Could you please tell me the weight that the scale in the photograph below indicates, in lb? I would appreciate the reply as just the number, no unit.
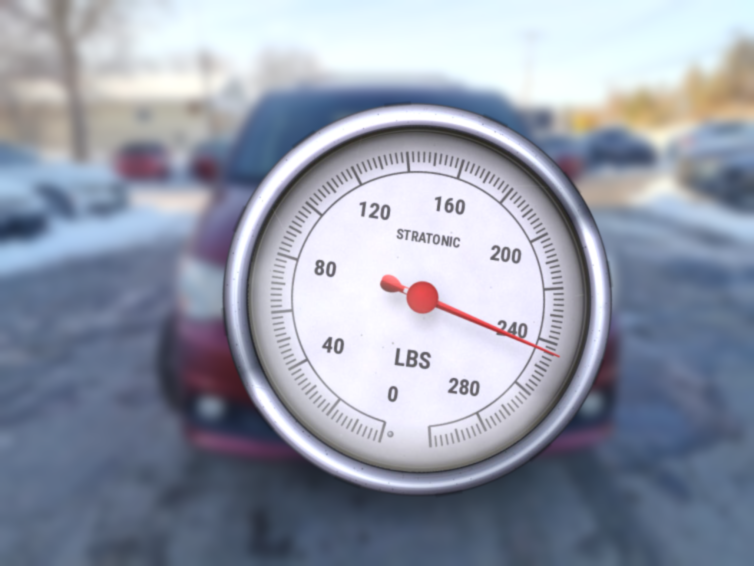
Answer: 244
